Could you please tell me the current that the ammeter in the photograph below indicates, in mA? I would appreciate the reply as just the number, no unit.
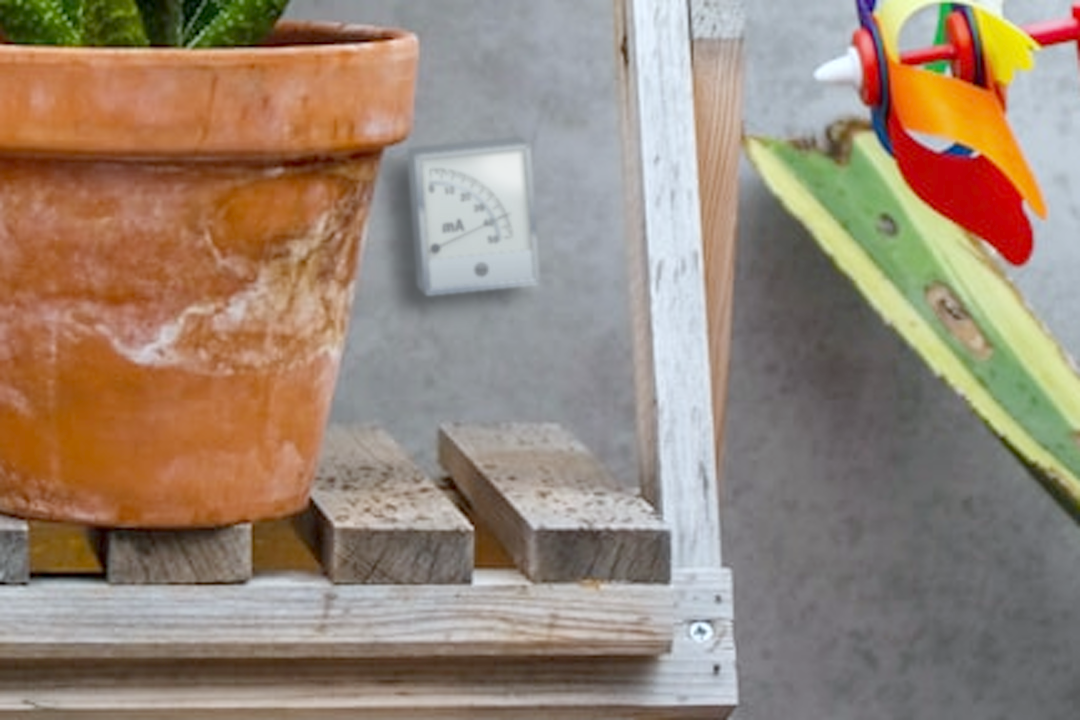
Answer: 40
